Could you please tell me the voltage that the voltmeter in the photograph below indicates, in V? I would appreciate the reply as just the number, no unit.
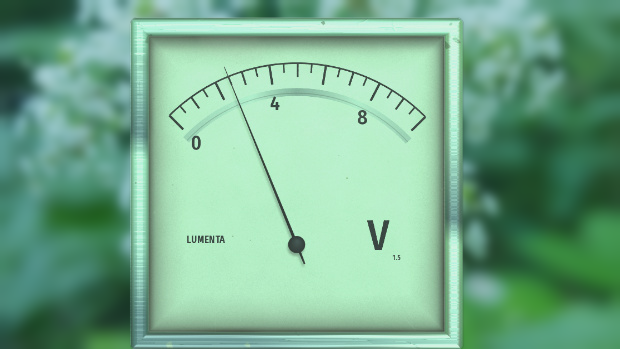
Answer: 2.5
